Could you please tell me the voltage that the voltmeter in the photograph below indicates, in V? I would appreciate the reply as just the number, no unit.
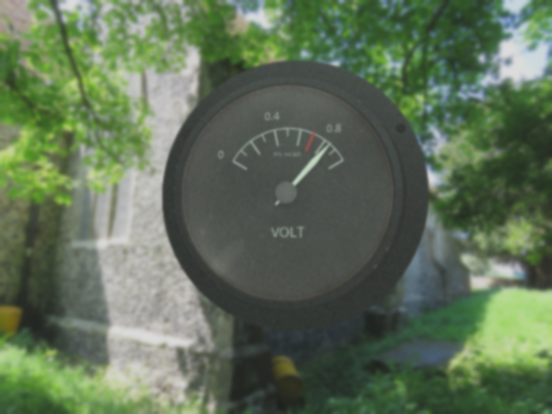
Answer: 0.85
